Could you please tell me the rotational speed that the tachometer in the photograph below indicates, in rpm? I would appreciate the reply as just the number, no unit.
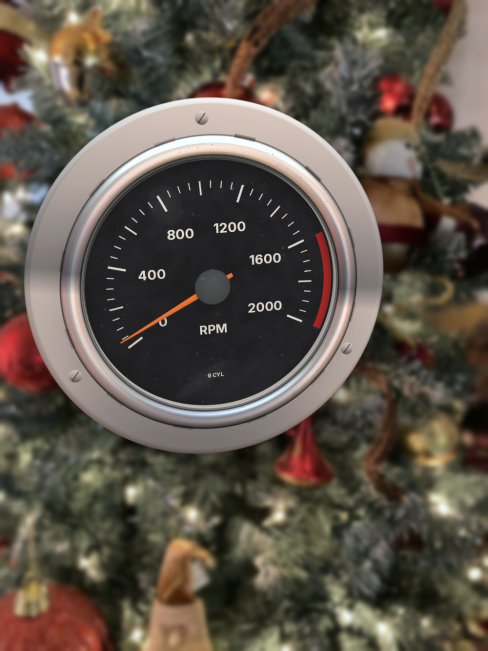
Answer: 50
